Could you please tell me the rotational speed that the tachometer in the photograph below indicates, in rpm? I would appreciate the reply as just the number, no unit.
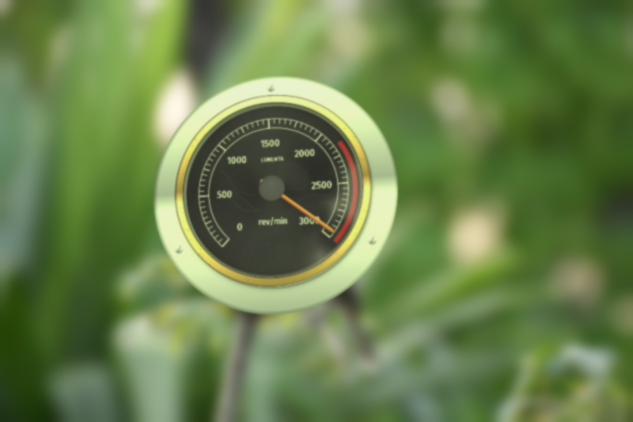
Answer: 2950
